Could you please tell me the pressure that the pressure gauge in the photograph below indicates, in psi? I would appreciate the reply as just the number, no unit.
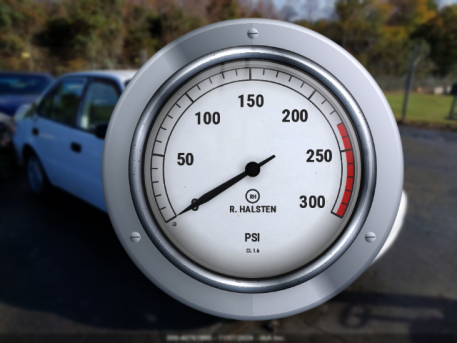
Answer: 0
